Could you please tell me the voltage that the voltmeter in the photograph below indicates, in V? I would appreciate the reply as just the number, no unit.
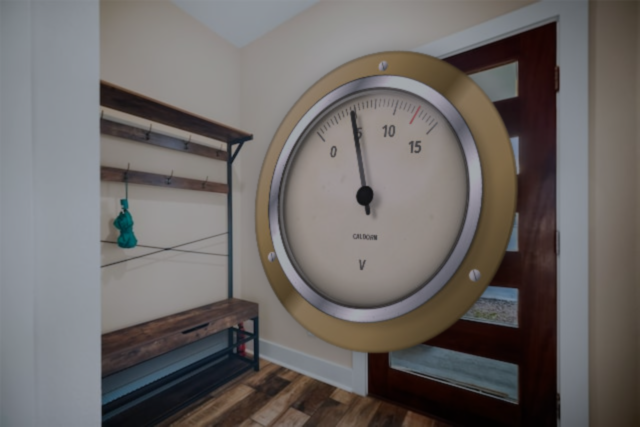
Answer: 5
